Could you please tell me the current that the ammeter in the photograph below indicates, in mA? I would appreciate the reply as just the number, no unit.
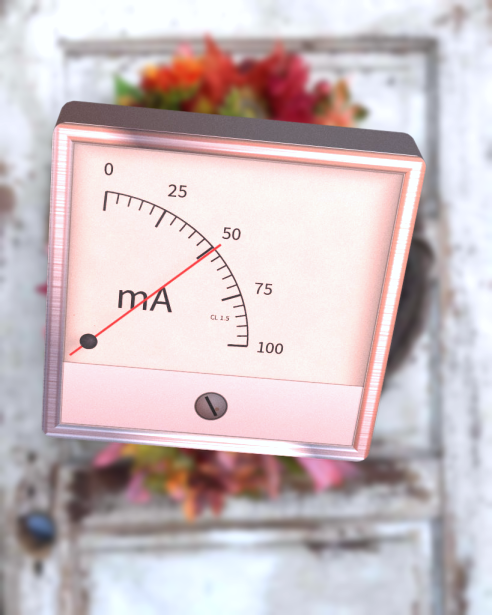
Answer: 50
